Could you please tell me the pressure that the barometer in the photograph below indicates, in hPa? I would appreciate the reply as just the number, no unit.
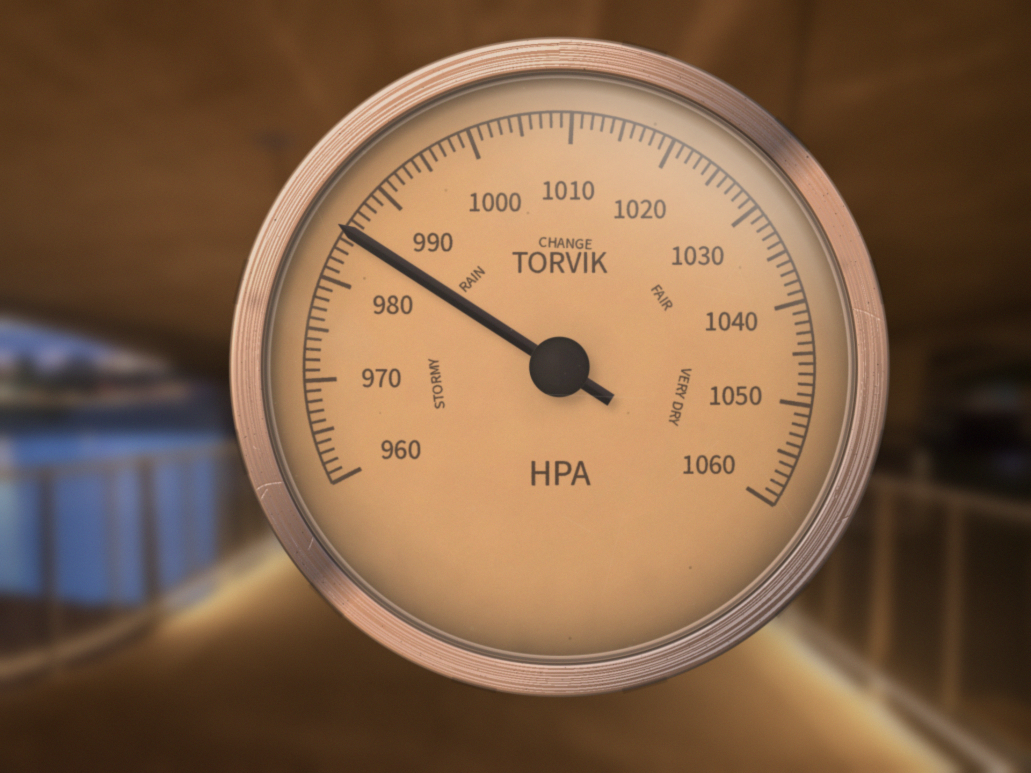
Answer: 985
